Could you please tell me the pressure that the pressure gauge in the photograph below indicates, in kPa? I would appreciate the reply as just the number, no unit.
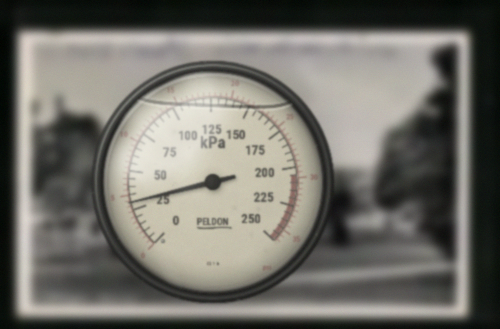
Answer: 30
